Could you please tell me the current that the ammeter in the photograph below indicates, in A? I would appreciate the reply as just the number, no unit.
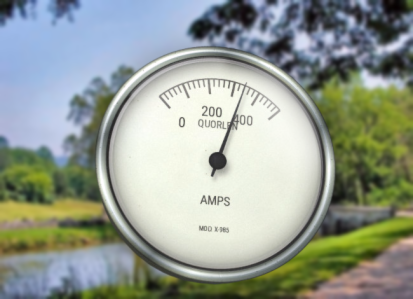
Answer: 340
